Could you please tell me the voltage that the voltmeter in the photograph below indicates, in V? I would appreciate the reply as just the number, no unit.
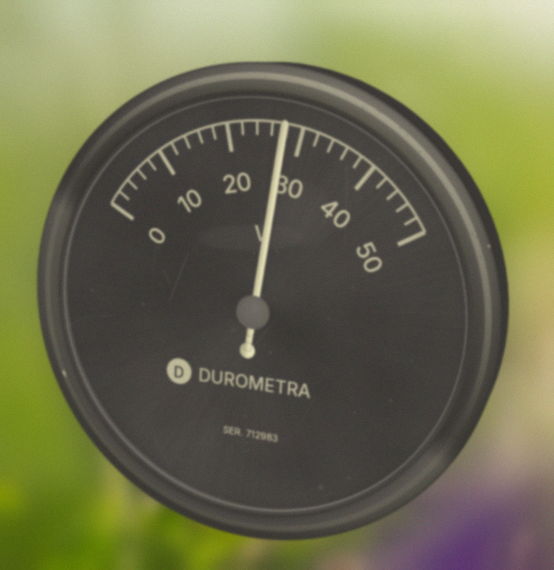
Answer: 28
